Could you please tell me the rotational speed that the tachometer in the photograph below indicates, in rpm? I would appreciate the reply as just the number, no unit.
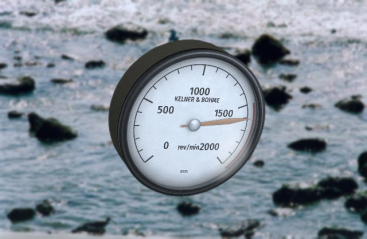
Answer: 1600
